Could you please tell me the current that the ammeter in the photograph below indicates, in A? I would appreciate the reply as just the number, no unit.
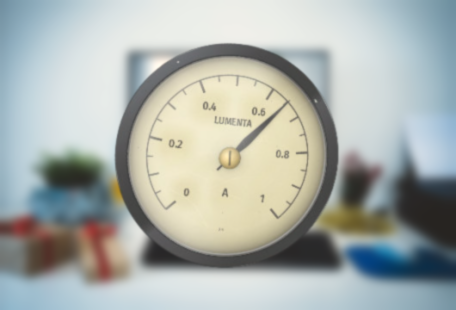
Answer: 0.65
